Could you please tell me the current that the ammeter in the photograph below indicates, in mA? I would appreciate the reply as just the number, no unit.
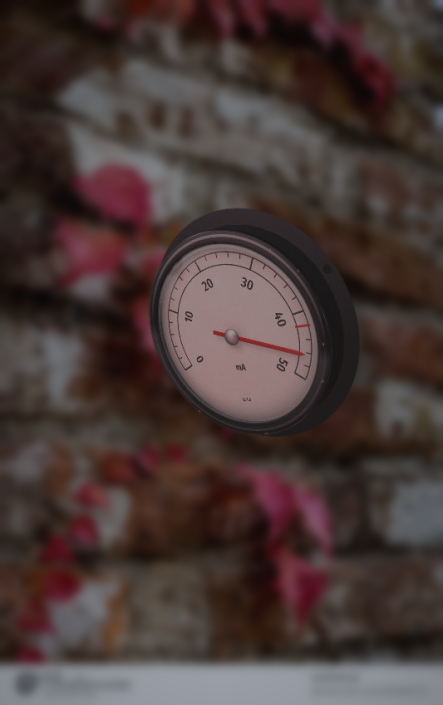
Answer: 46
